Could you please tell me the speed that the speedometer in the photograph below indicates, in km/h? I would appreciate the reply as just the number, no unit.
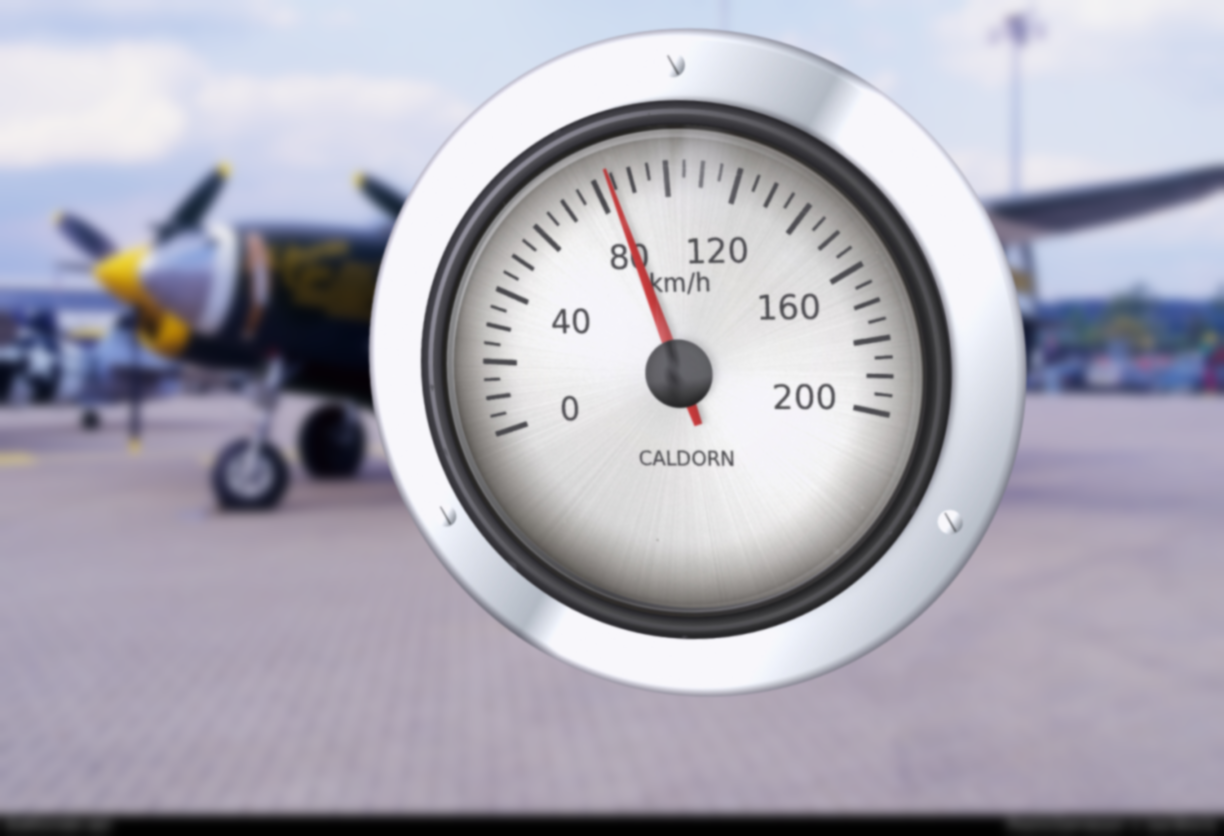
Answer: 85
